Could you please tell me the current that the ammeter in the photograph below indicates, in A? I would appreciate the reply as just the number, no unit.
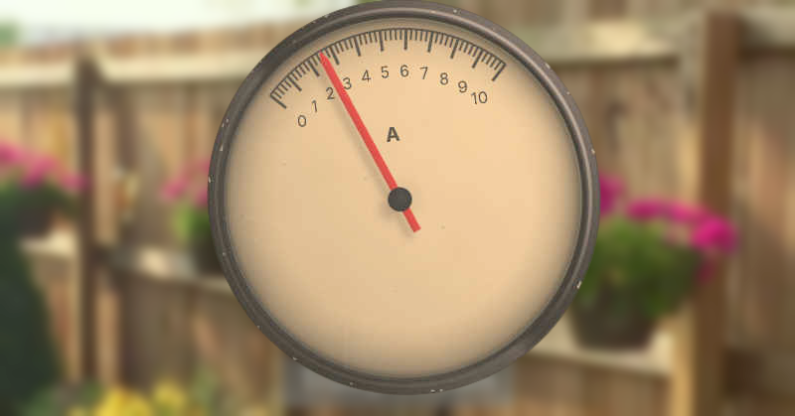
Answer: 2.6
